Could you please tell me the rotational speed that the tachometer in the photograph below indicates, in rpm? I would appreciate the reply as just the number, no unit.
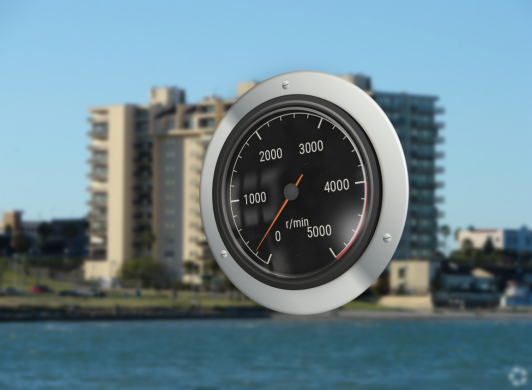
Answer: 200
